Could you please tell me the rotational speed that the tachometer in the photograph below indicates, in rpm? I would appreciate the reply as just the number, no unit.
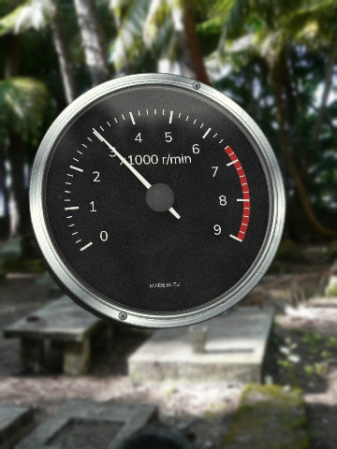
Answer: 3000
